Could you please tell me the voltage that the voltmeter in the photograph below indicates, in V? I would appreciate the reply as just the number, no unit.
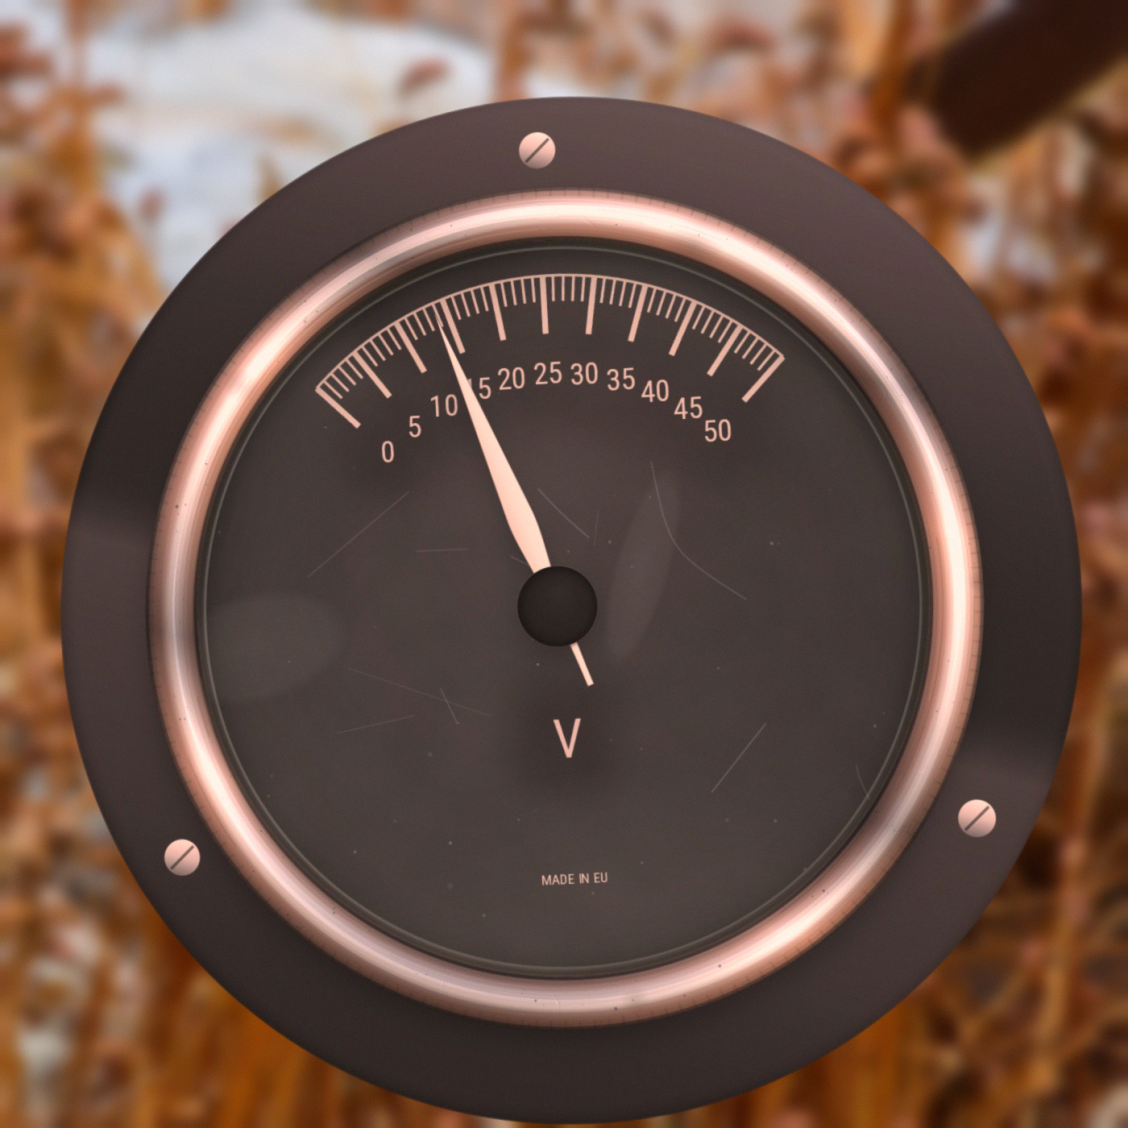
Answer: 14
